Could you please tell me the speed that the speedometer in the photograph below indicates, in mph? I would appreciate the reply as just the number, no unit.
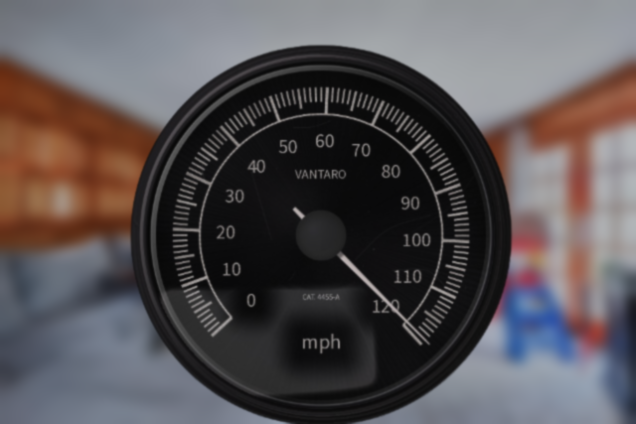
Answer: 119
